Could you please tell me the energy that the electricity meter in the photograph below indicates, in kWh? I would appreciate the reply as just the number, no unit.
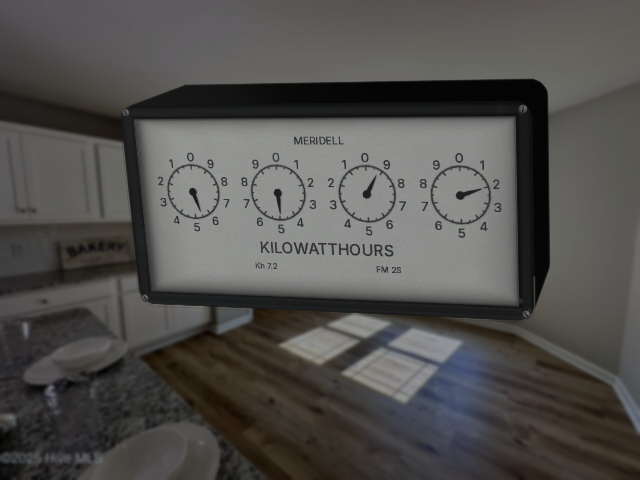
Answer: 5492
